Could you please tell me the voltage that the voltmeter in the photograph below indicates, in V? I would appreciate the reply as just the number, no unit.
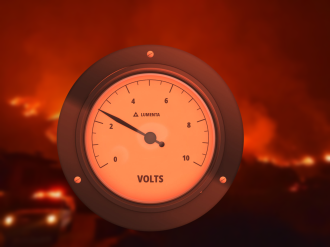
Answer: 2.5
